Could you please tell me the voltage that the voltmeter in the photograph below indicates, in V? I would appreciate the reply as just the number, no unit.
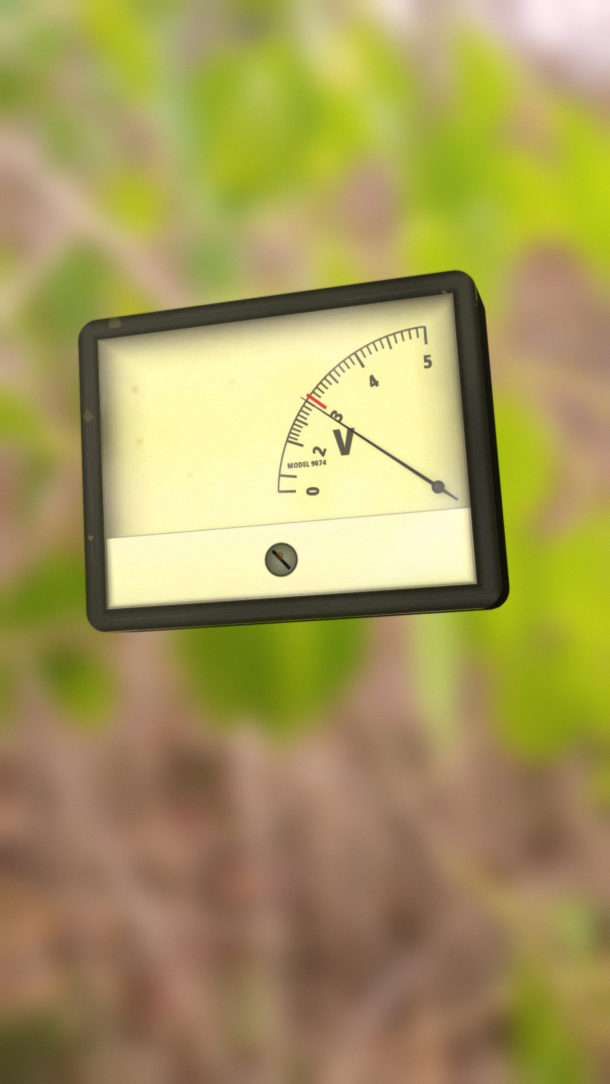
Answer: 2.9
